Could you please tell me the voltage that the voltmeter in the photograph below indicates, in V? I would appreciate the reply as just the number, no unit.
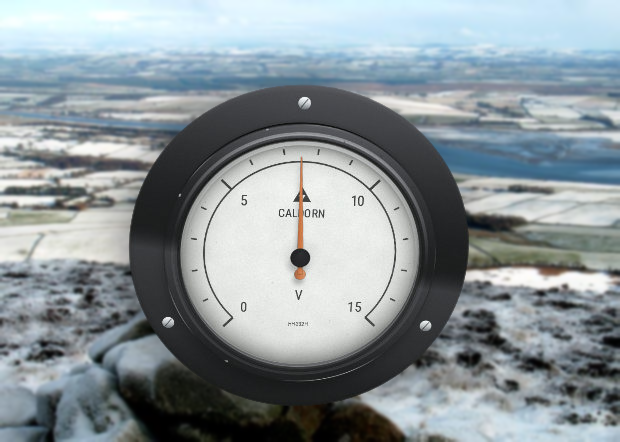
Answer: 7.5
